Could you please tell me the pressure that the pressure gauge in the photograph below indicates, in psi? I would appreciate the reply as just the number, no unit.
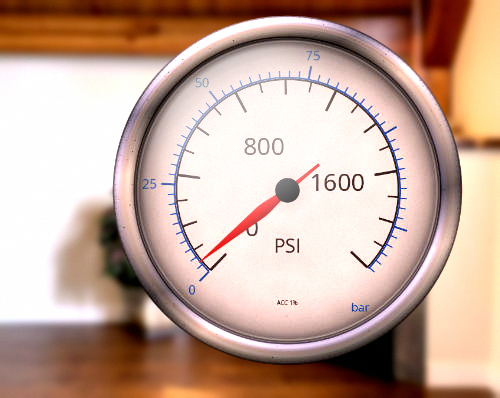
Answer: 50
